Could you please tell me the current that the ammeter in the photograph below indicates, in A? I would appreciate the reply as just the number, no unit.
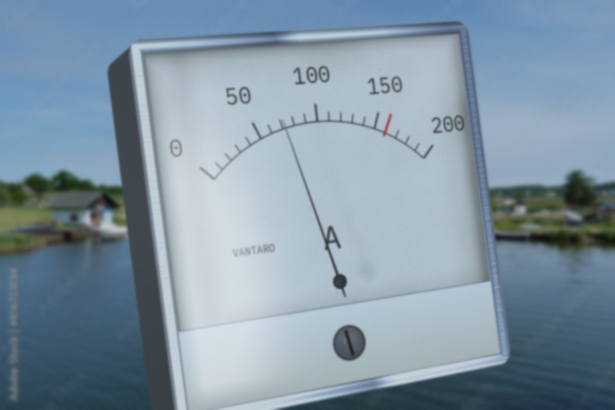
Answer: 70
